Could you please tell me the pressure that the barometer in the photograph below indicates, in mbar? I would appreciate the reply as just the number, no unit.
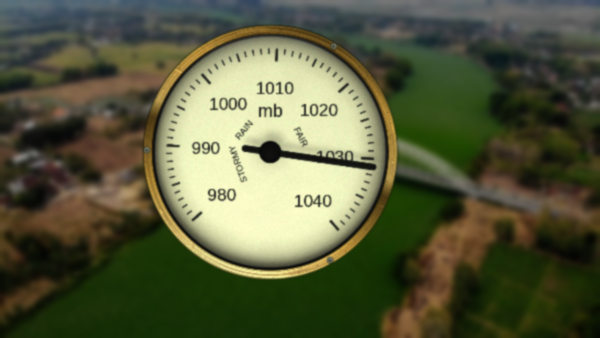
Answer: 1031
